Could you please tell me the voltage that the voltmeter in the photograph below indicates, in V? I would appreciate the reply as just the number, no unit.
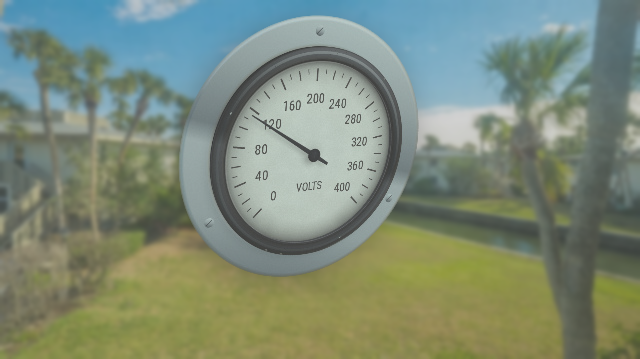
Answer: 115
